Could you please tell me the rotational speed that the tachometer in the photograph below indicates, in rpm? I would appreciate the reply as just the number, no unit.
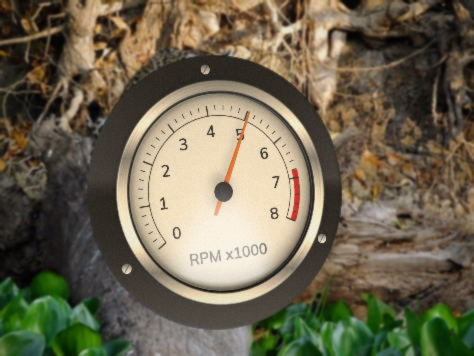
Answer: 5000
